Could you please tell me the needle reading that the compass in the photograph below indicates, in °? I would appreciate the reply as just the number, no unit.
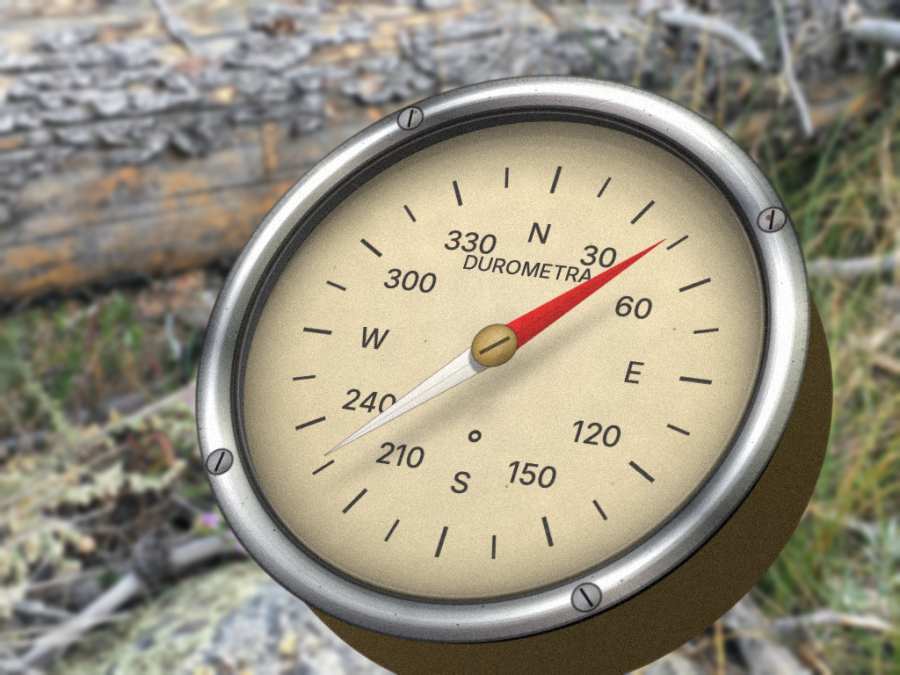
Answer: 45
